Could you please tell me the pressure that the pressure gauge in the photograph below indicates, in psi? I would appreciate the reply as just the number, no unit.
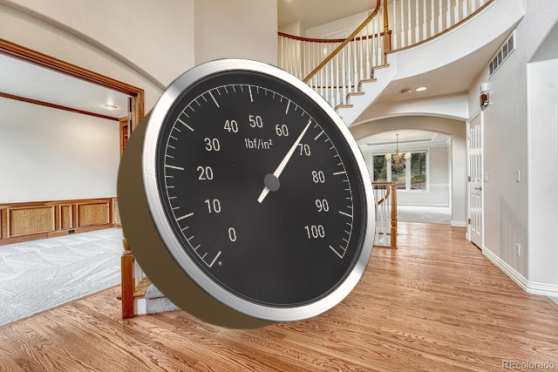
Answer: 66
